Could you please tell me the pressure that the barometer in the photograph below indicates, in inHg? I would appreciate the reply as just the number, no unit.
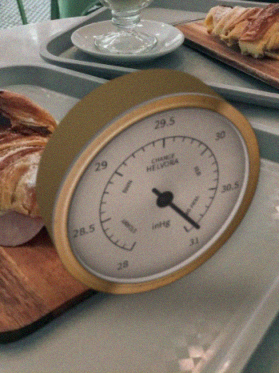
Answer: 30.9
